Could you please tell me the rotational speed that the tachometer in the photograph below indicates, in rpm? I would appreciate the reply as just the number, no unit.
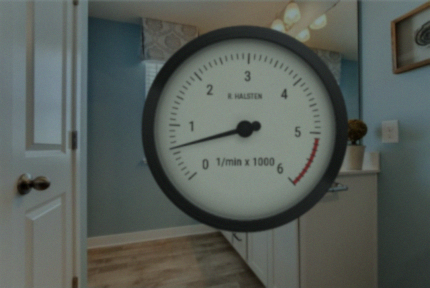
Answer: 600
